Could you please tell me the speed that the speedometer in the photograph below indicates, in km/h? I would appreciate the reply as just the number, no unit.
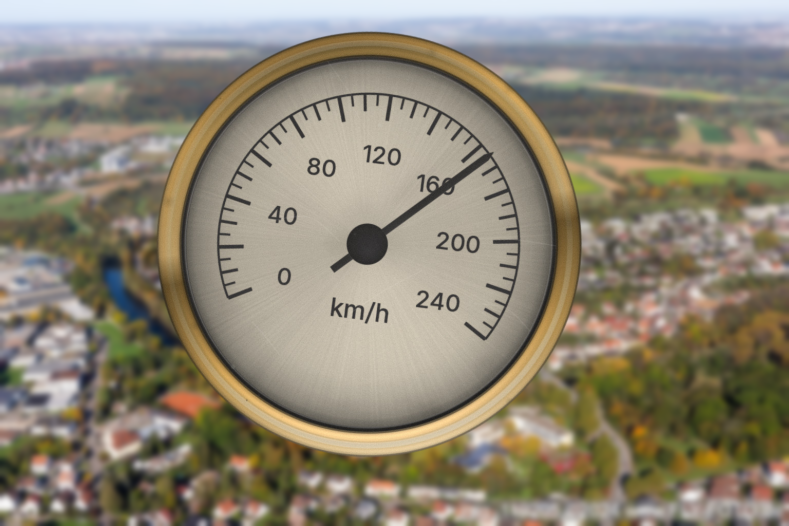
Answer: 165
